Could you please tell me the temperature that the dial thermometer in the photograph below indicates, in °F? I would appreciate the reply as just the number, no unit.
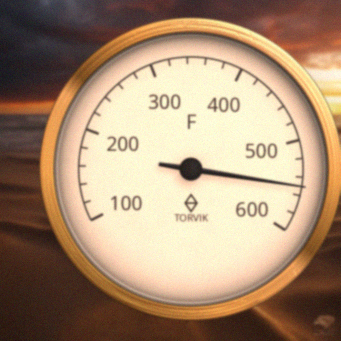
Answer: 550
